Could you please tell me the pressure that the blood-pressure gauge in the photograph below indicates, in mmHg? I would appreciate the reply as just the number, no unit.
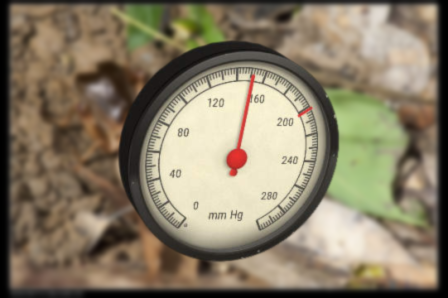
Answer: 150
